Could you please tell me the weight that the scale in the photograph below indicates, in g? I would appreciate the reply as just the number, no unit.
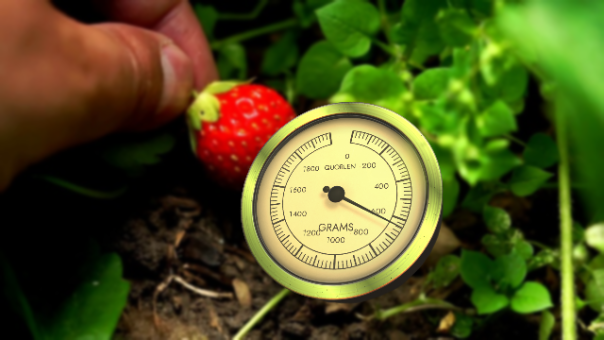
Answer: 640
